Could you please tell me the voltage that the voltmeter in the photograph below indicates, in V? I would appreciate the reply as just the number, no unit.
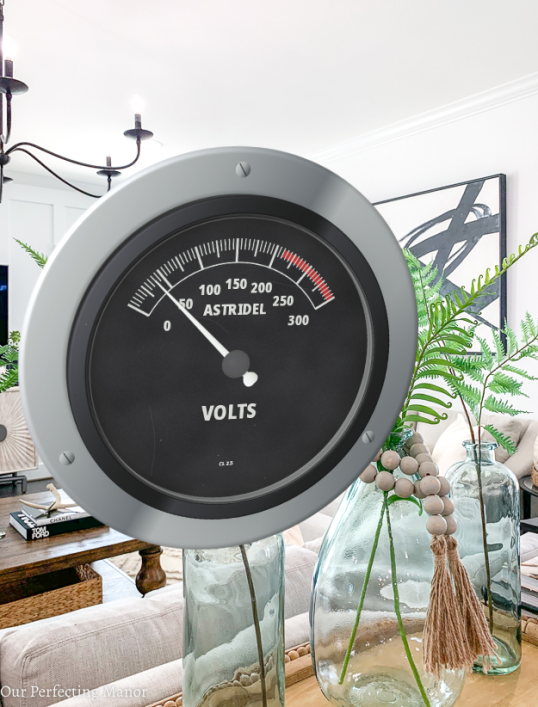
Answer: 40
